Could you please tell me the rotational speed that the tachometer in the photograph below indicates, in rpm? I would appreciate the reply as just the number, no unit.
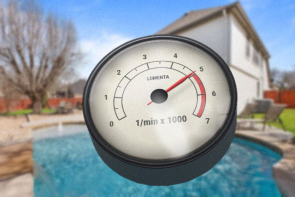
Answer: 5000
